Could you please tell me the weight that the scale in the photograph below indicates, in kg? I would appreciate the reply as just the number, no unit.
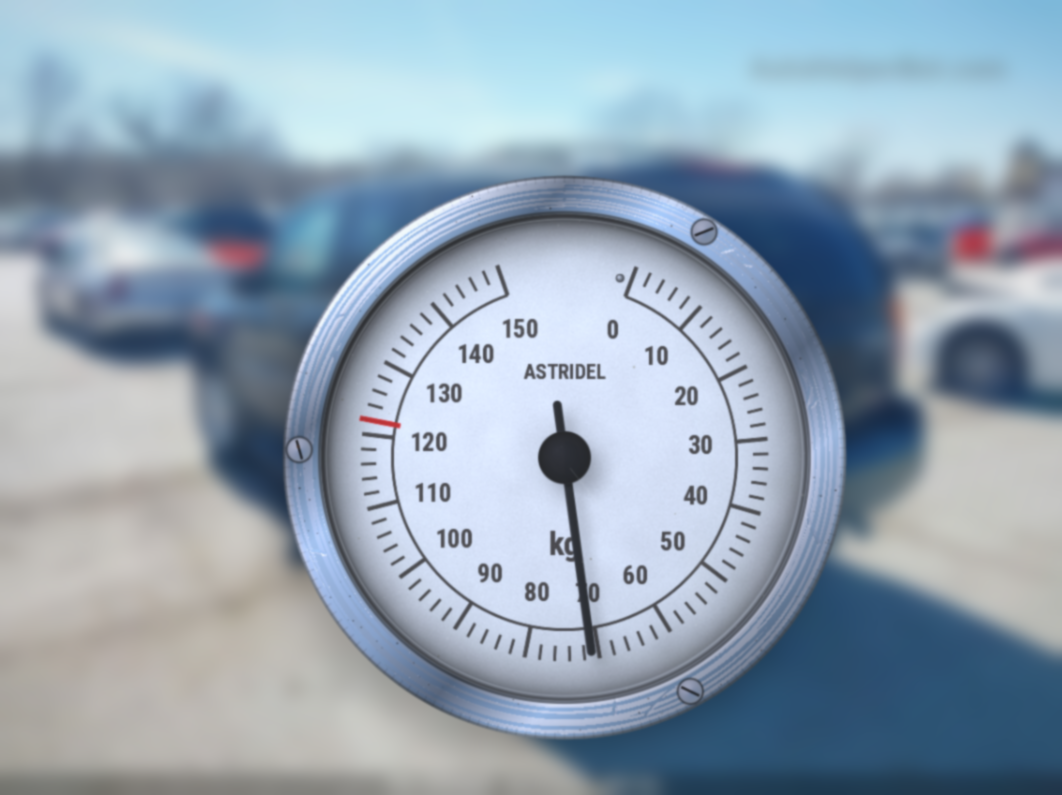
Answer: 71
